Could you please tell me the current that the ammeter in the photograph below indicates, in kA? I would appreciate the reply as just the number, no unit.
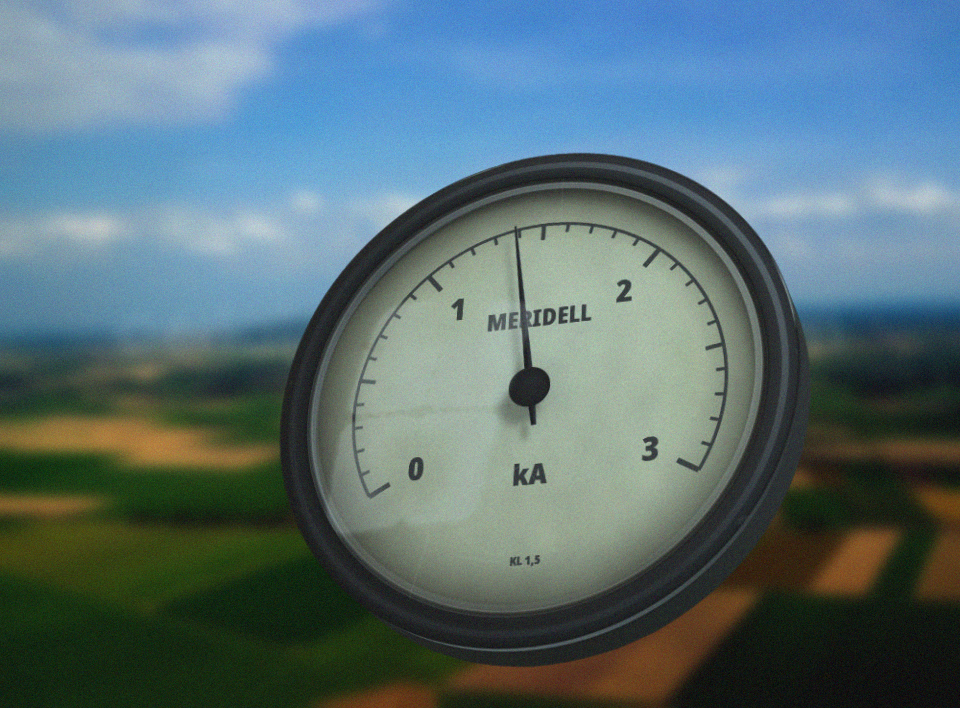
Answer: 1.4
